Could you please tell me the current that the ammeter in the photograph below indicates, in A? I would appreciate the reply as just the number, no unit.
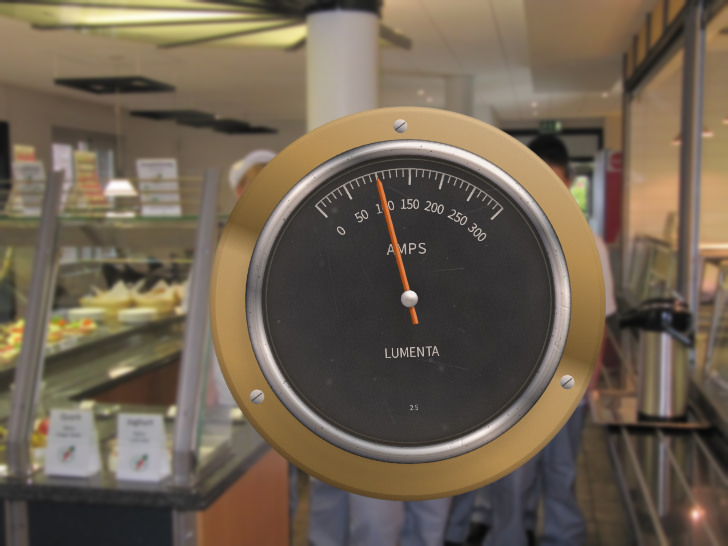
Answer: 100
